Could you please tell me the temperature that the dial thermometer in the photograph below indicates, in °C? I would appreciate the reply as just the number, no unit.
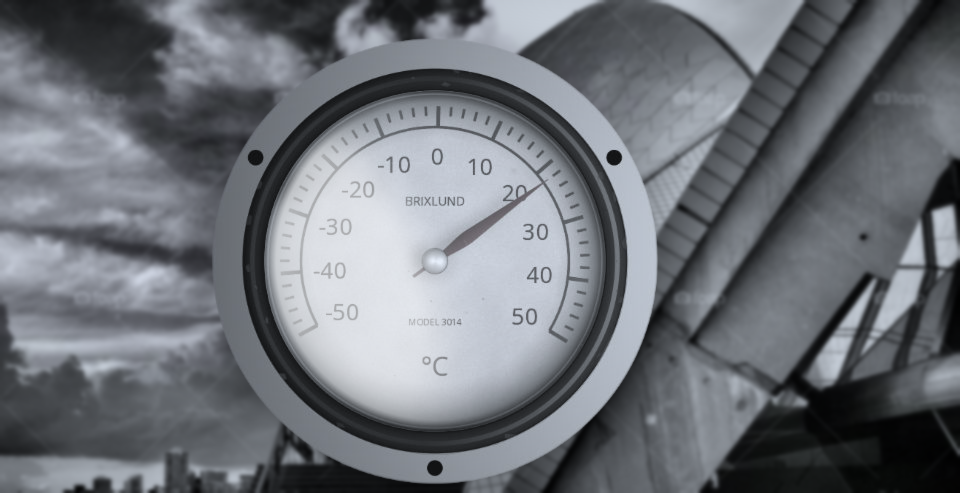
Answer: 22
